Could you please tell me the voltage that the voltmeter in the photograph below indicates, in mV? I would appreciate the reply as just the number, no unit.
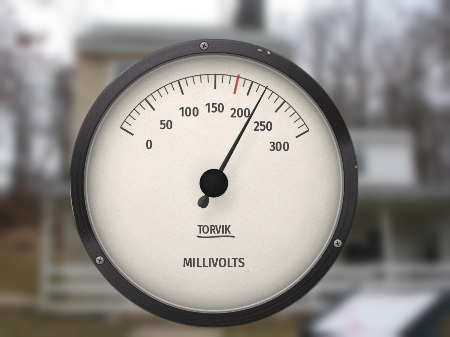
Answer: 220
